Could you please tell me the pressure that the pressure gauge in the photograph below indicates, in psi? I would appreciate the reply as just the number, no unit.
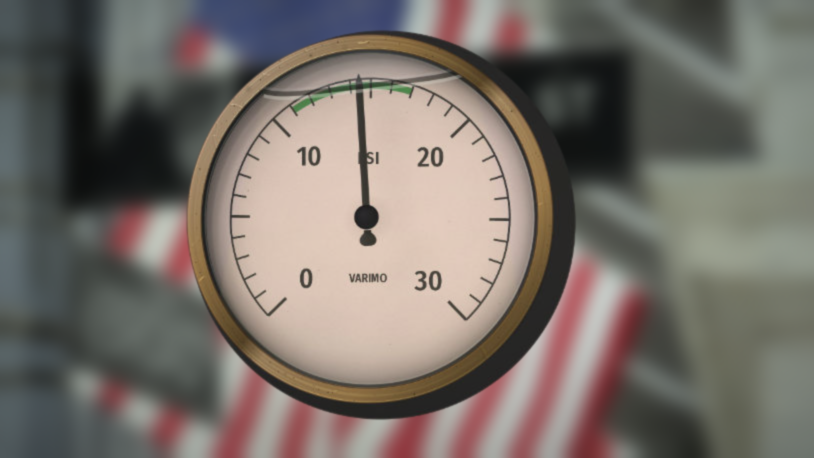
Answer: 14.5
